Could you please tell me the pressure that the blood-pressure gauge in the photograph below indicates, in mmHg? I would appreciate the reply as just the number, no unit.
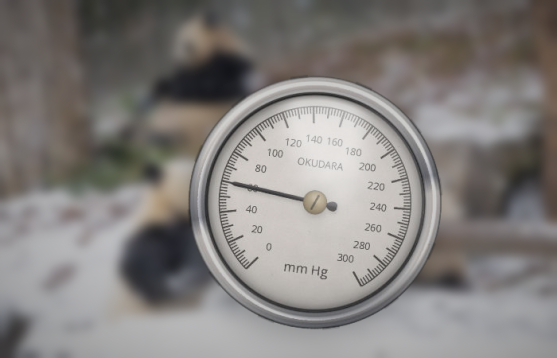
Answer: 60
